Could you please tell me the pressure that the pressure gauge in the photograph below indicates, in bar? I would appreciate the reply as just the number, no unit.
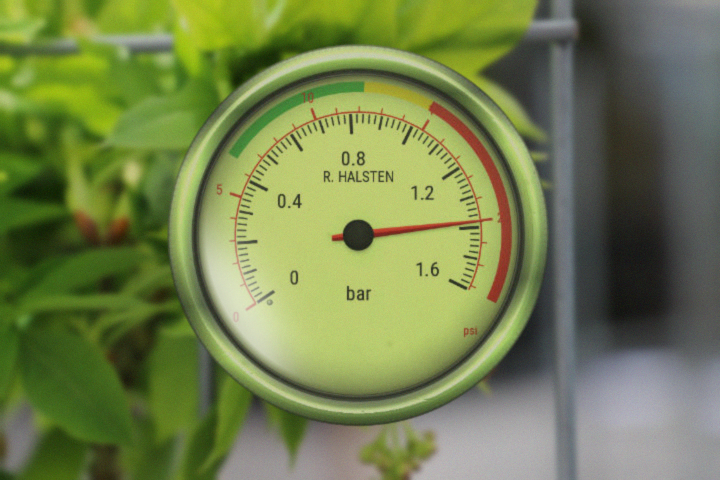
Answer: 1.38
